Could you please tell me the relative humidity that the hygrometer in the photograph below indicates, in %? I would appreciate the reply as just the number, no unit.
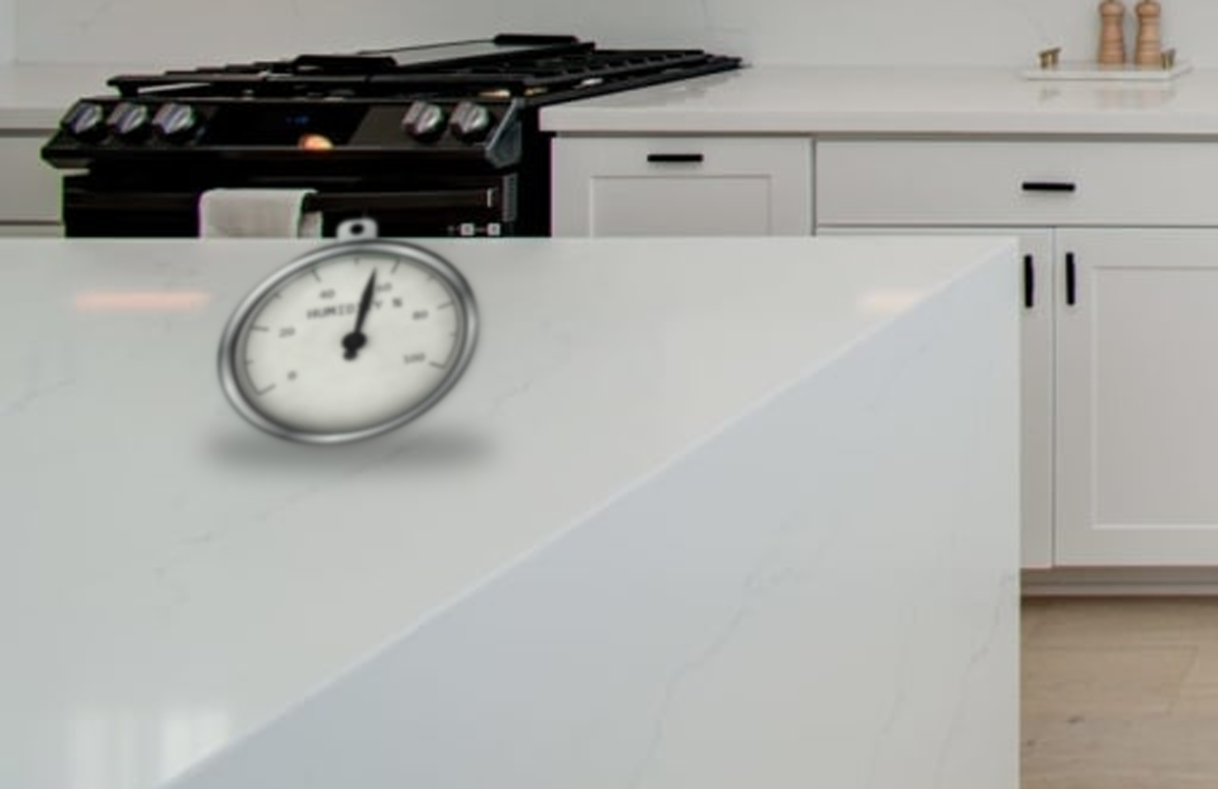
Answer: 55
